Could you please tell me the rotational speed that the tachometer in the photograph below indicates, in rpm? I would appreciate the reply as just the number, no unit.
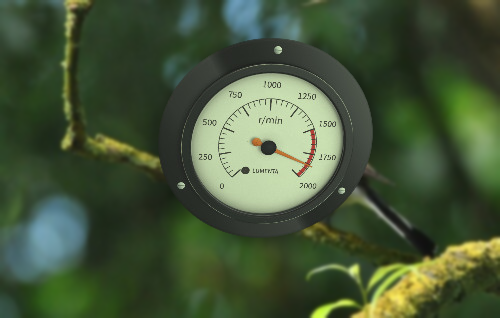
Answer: 1850
